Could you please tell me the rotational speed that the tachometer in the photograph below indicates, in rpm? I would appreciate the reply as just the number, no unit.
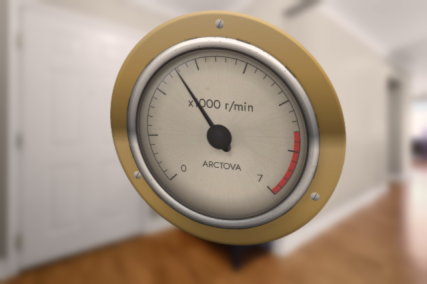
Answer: 2600
